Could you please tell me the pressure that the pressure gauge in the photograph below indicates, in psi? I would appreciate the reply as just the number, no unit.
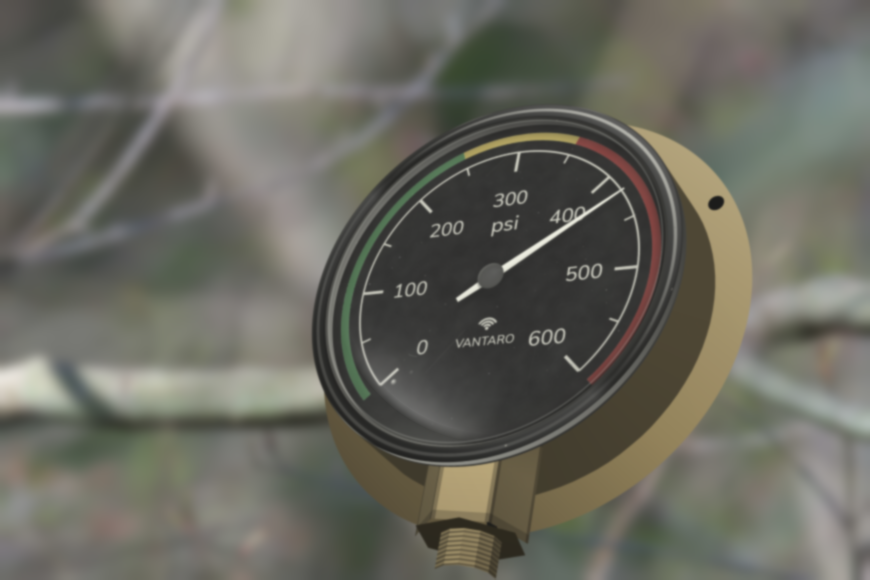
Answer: 425
